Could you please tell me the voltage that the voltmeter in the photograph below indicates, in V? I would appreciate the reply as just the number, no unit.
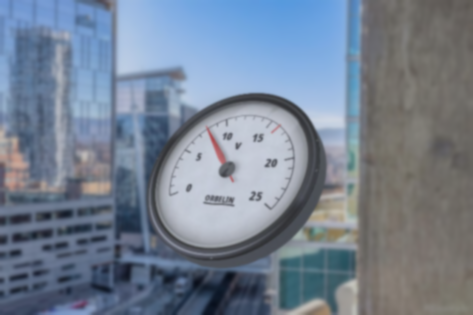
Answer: 8
